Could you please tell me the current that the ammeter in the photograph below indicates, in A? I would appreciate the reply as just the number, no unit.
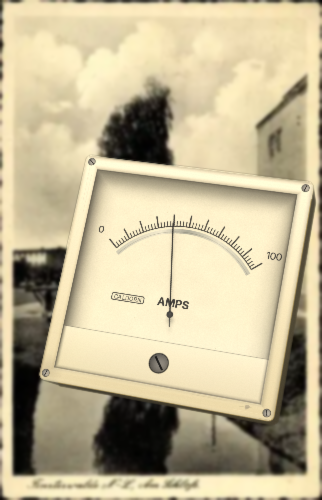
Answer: 40
